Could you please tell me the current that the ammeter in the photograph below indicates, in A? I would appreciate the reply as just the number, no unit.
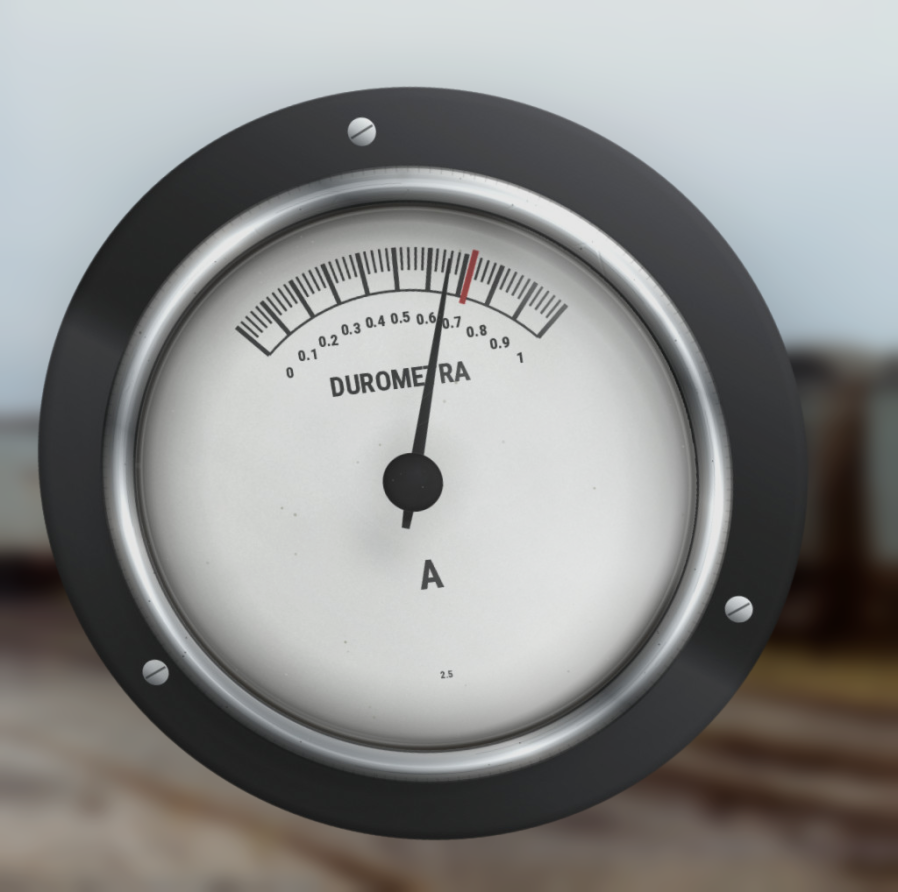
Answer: 0.66
